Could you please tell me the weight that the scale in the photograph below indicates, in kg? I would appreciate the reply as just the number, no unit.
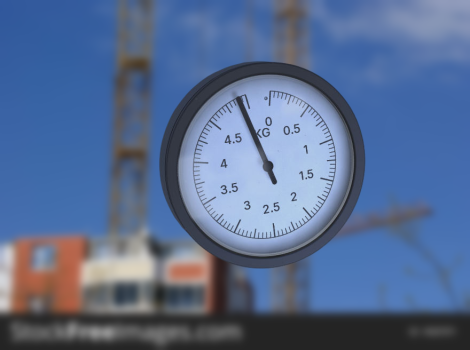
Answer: 4.9
